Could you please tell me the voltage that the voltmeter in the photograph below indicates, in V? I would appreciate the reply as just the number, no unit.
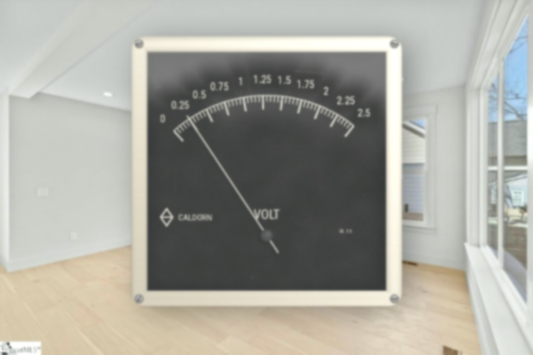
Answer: 0.25
